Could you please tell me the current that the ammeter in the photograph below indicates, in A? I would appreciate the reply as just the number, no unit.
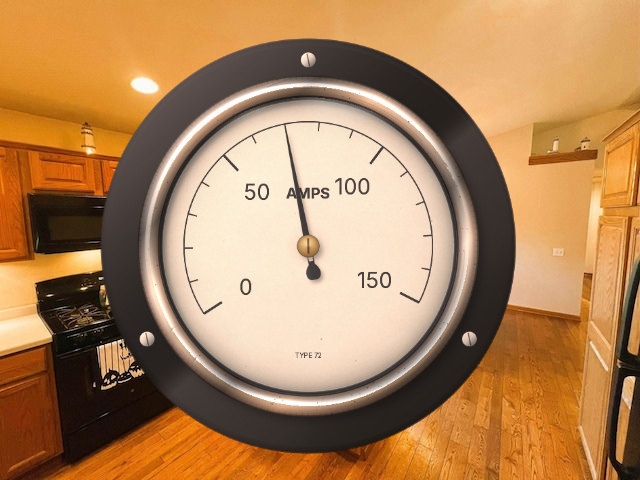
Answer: 70
